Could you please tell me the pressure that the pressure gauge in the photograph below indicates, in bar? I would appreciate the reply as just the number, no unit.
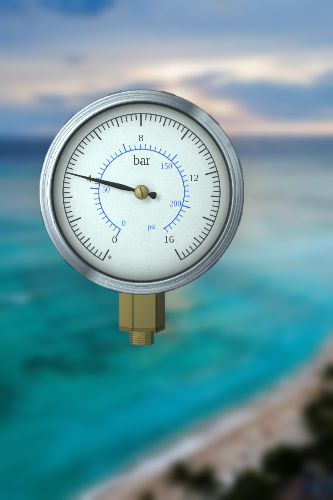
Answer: 4
